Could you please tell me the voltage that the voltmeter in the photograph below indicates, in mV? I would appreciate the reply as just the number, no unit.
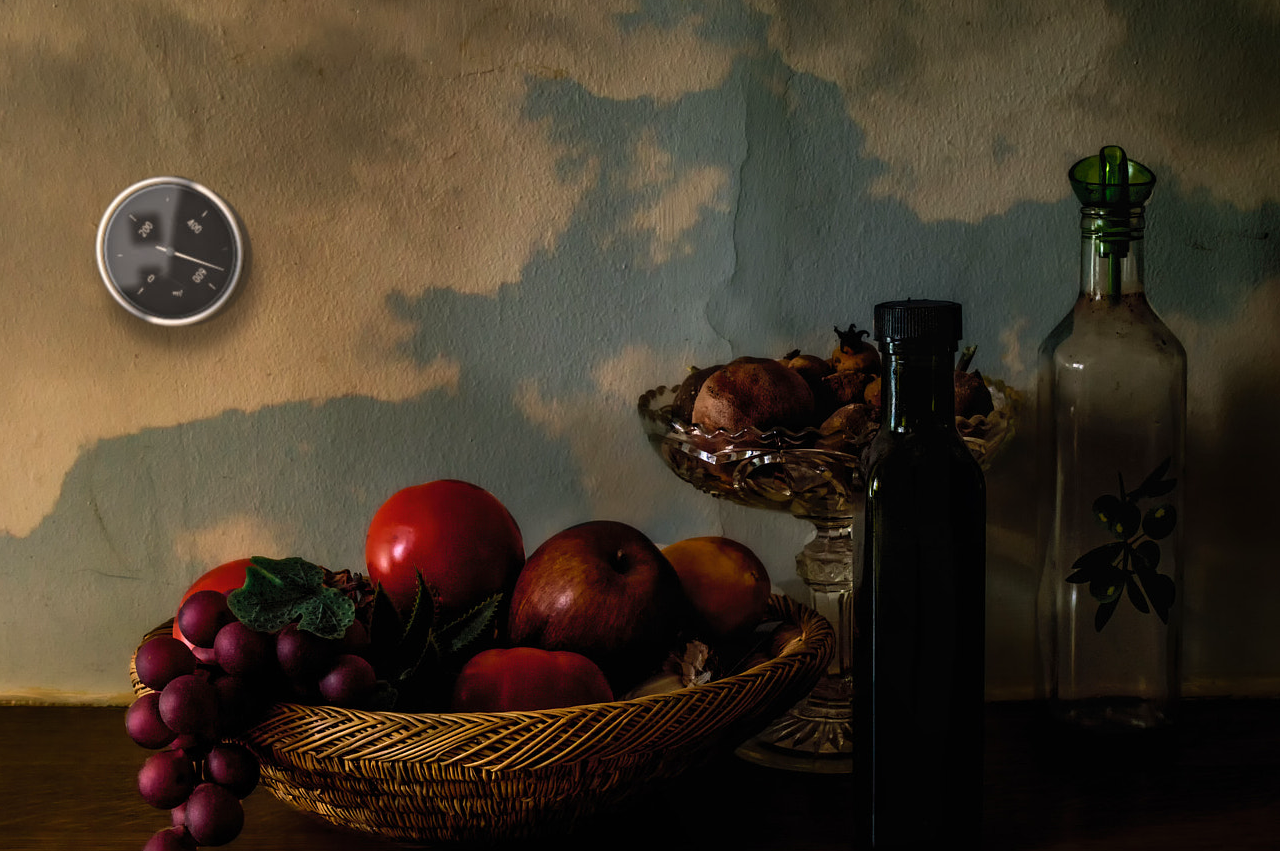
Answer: 550
